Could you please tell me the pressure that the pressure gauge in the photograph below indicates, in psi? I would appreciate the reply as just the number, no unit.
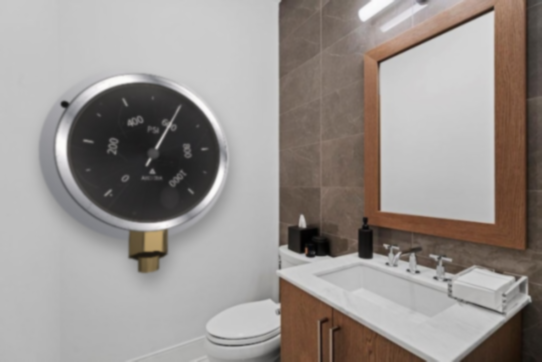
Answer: 600
